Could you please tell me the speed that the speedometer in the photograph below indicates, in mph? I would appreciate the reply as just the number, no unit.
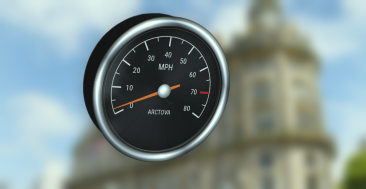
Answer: 2.5
